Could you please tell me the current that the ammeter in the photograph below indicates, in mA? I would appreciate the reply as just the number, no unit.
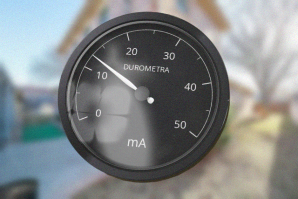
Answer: 12.5
